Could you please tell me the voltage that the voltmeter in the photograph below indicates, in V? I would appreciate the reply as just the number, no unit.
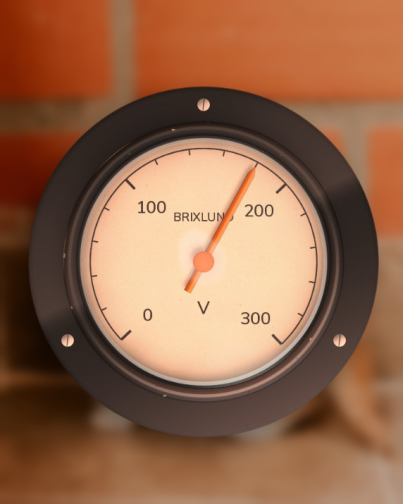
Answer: 180
